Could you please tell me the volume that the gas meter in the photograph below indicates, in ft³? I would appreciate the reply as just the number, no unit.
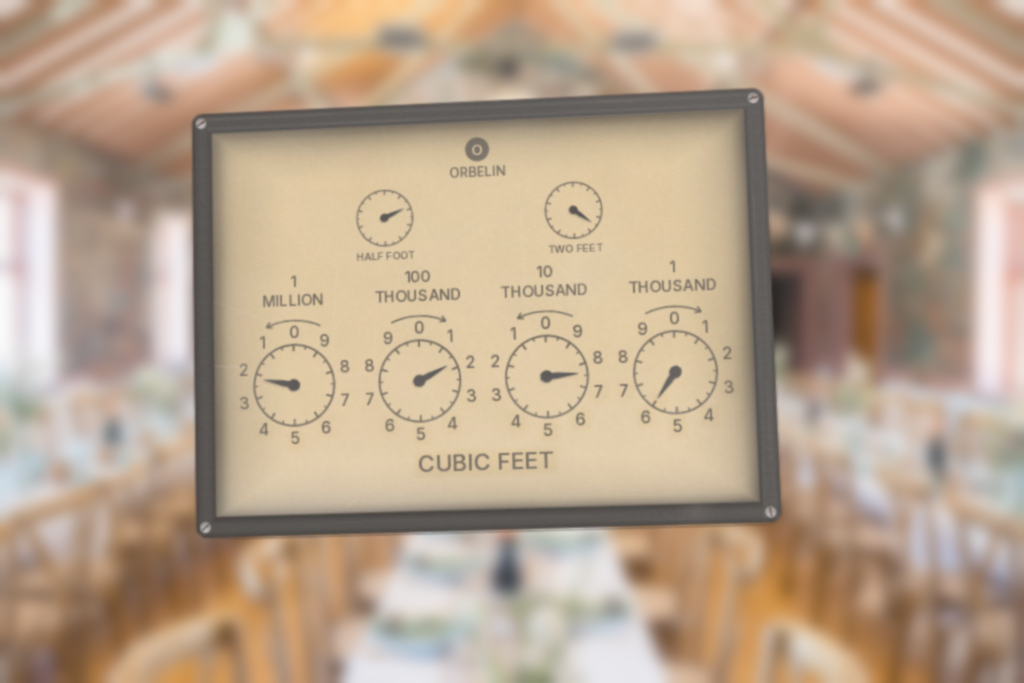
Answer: 217600
